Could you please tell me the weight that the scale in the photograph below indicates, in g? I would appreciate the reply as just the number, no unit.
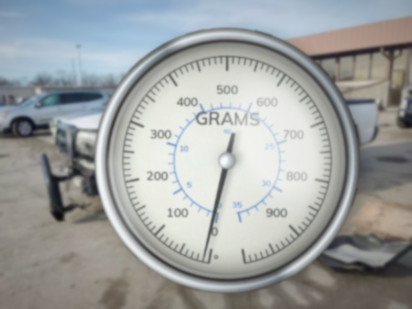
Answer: 10
